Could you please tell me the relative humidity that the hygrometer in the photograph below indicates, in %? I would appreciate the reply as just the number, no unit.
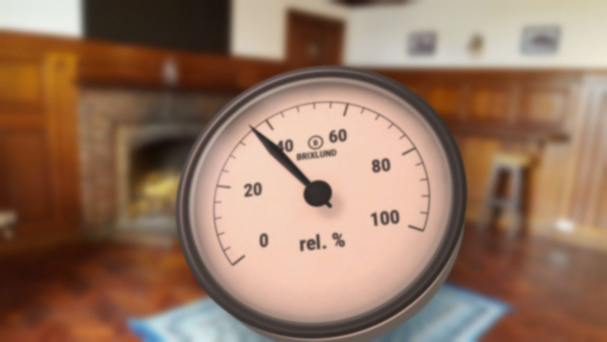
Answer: 36
